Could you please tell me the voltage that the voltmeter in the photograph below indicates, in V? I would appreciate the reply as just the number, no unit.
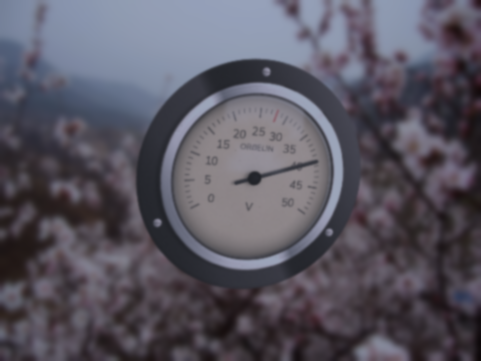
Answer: 40
